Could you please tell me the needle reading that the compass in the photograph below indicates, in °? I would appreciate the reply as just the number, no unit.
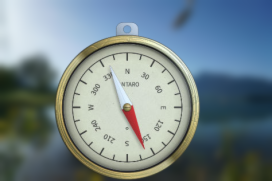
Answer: 157.5
